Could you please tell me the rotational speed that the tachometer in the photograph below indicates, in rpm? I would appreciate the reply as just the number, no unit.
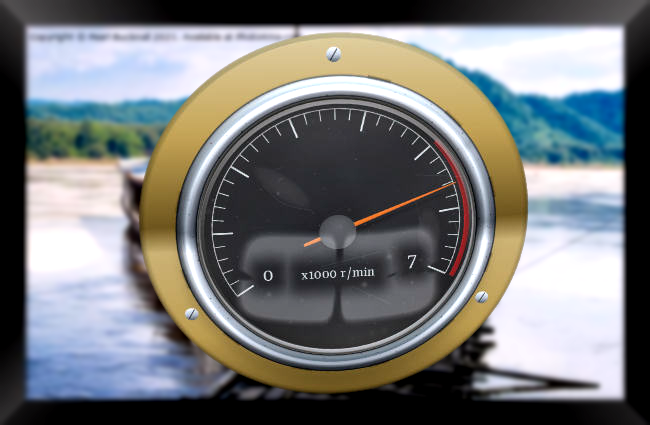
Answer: 5600
